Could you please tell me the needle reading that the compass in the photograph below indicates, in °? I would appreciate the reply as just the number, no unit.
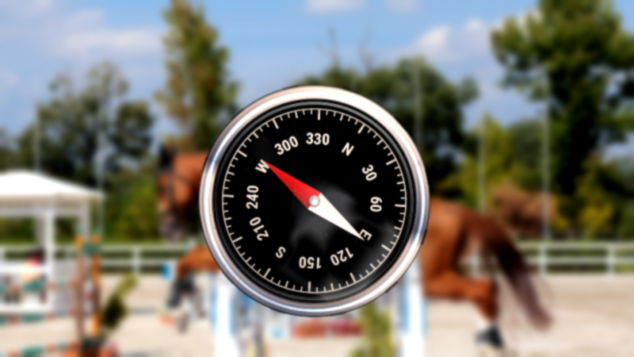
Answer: 275
